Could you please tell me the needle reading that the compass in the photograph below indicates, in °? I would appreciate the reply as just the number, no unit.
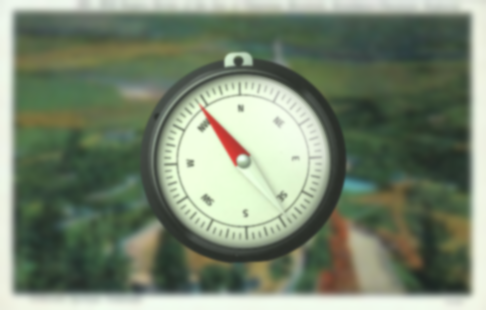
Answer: 325
